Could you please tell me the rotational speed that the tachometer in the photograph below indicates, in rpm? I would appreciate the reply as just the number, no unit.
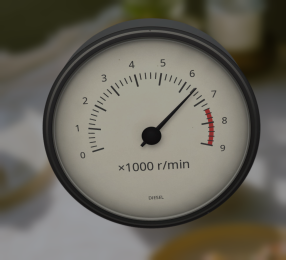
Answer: 6400
